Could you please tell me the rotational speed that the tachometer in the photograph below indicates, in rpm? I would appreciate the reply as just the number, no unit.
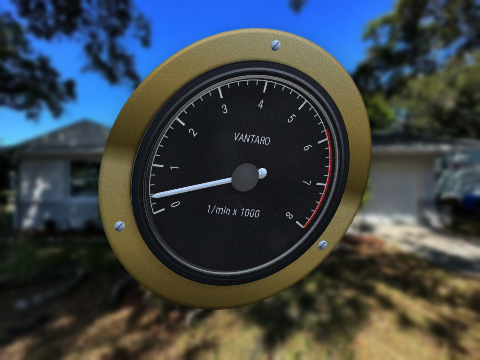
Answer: 400
